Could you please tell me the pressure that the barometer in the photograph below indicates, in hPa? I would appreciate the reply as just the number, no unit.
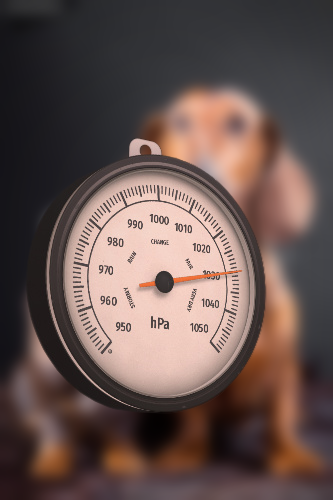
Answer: 1030
